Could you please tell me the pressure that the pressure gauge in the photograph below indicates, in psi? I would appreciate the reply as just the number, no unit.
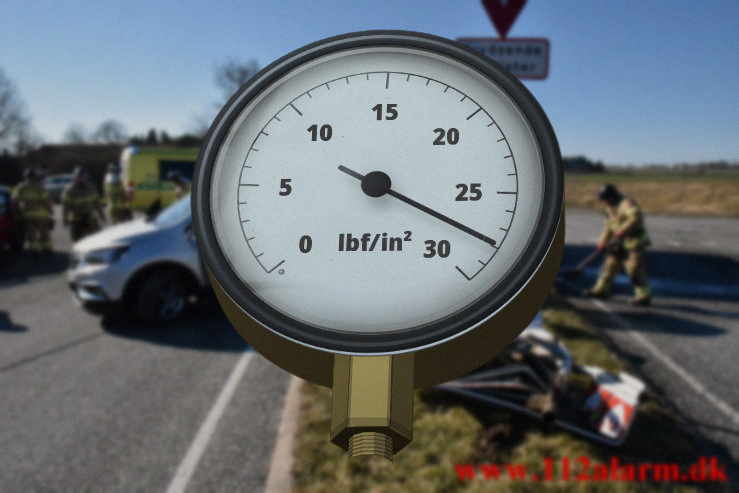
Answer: 28
